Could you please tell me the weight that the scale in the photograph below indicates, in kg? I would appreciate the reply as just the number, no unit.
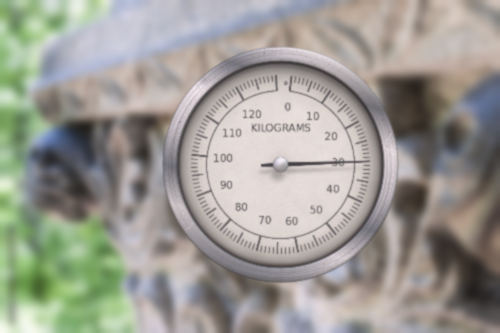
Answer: 30
